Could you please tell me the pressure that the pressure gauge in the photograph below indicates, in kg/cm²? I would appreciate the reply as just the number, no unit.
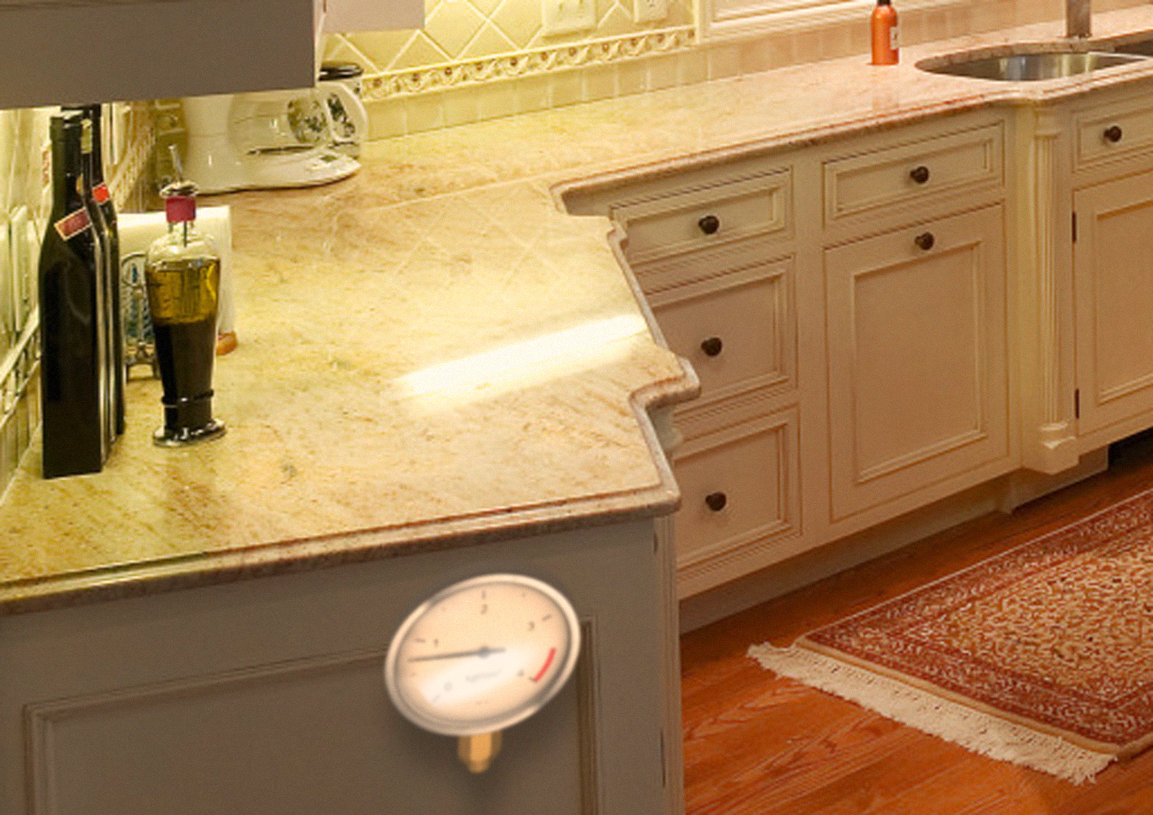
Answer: 0.75
